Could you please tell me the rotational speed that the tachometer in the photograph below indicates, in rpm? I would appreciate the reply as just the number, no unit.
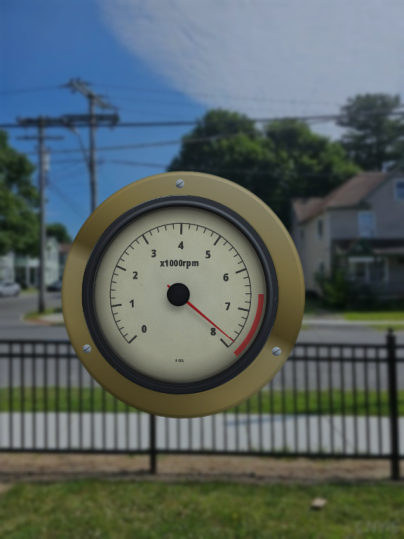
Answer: 7800
